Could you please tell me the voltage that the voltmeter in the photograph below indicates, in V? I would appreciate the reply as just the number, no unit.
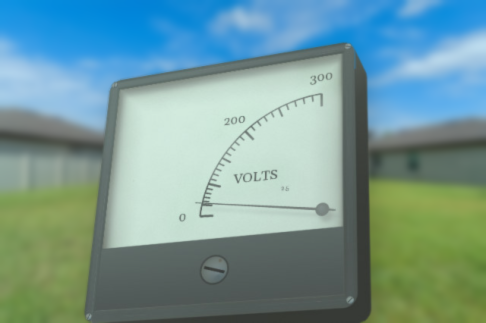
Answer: 50
